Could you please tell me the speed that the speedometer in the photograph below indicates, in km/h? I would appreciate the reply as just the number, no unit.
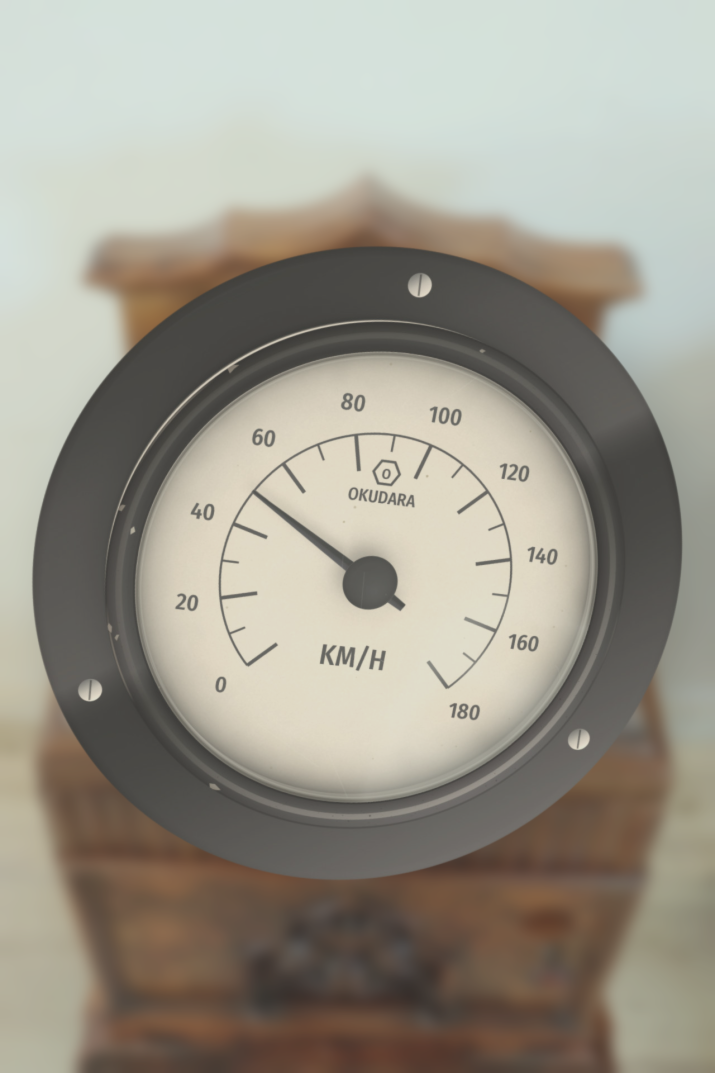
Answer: 50
